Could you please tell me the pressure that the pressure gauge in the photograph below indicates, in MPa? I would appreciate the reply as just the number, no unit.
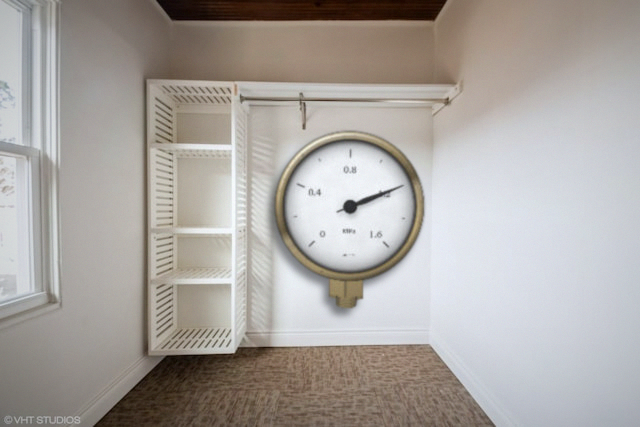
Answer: 1.2
